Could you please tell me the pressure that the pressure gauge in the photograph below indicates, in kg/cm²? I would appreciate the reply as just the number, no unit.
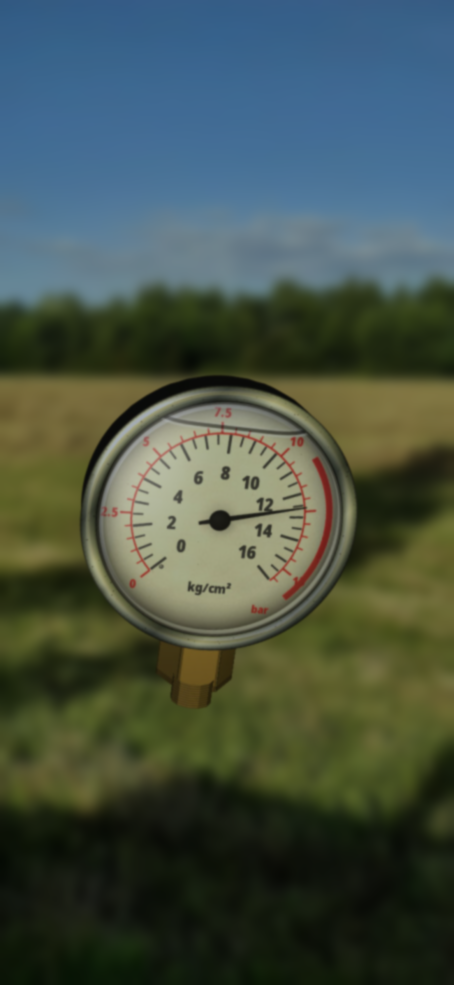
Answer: 12.5
